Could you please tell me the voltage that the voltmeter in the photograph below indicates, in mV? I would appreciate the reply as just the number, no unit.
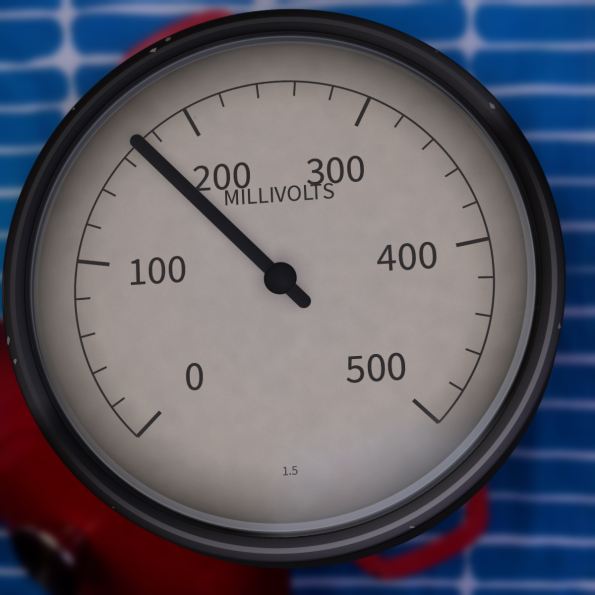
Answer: 170
